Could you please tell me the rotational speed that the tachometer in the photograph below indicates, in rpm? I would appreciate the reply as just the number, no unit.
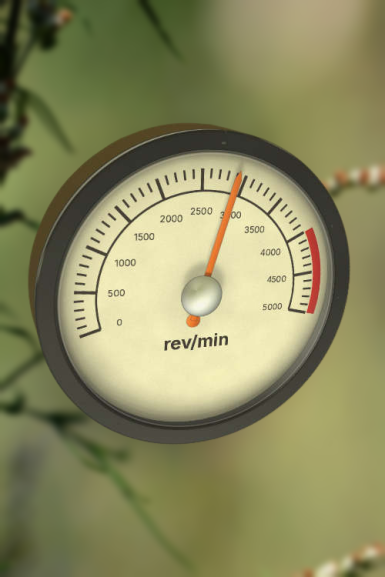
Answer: 2900
